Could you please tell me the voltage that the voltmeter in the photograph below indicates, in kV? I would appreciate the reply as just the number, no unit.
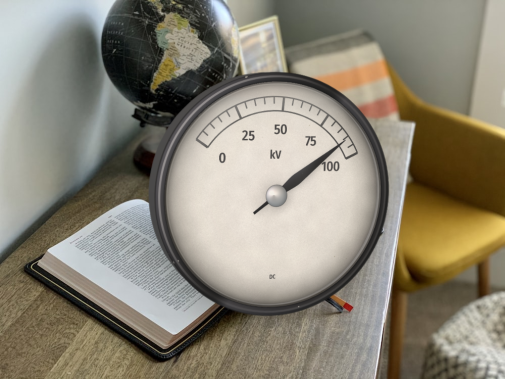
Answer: 90
